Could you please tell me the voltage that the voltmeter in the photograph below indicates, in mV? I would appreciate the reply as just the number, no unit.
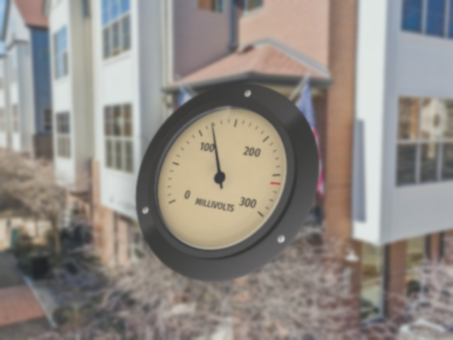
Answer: 120
